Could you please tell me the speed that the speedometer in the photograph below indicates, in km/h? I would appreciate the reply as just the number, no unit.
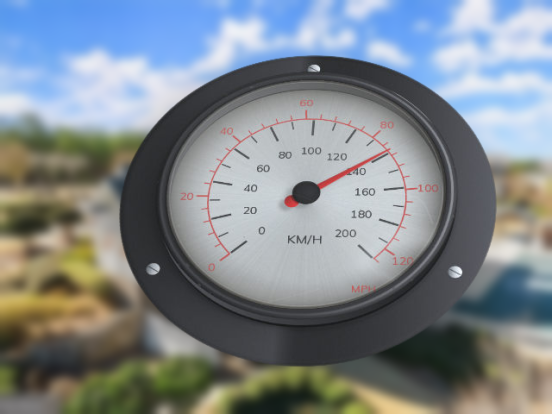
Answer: 140
